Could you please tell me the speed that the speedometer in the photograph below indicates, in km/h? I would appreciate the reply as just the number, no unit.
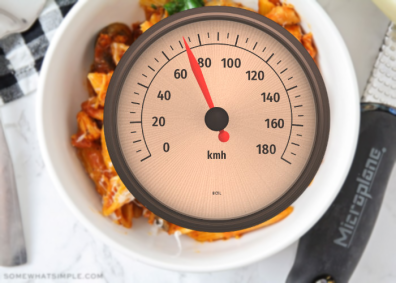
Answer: 72.5
